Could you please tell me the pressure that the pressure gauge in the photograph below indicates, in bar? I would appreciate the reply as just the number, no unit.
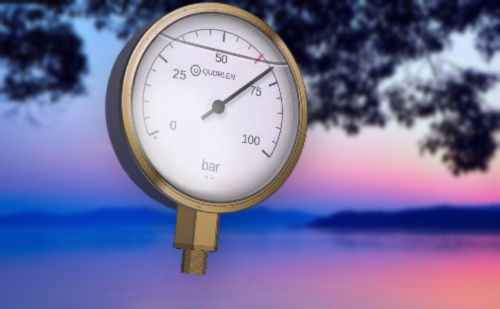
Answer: 70
